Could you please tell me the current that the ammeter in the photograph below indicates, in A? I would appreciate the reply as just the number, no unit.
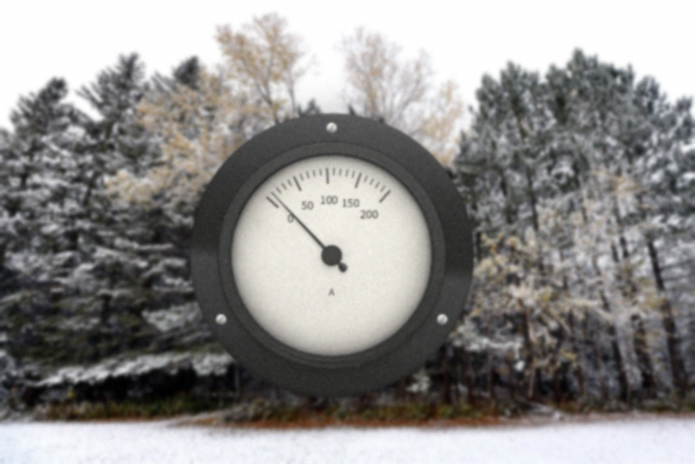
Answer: 10
